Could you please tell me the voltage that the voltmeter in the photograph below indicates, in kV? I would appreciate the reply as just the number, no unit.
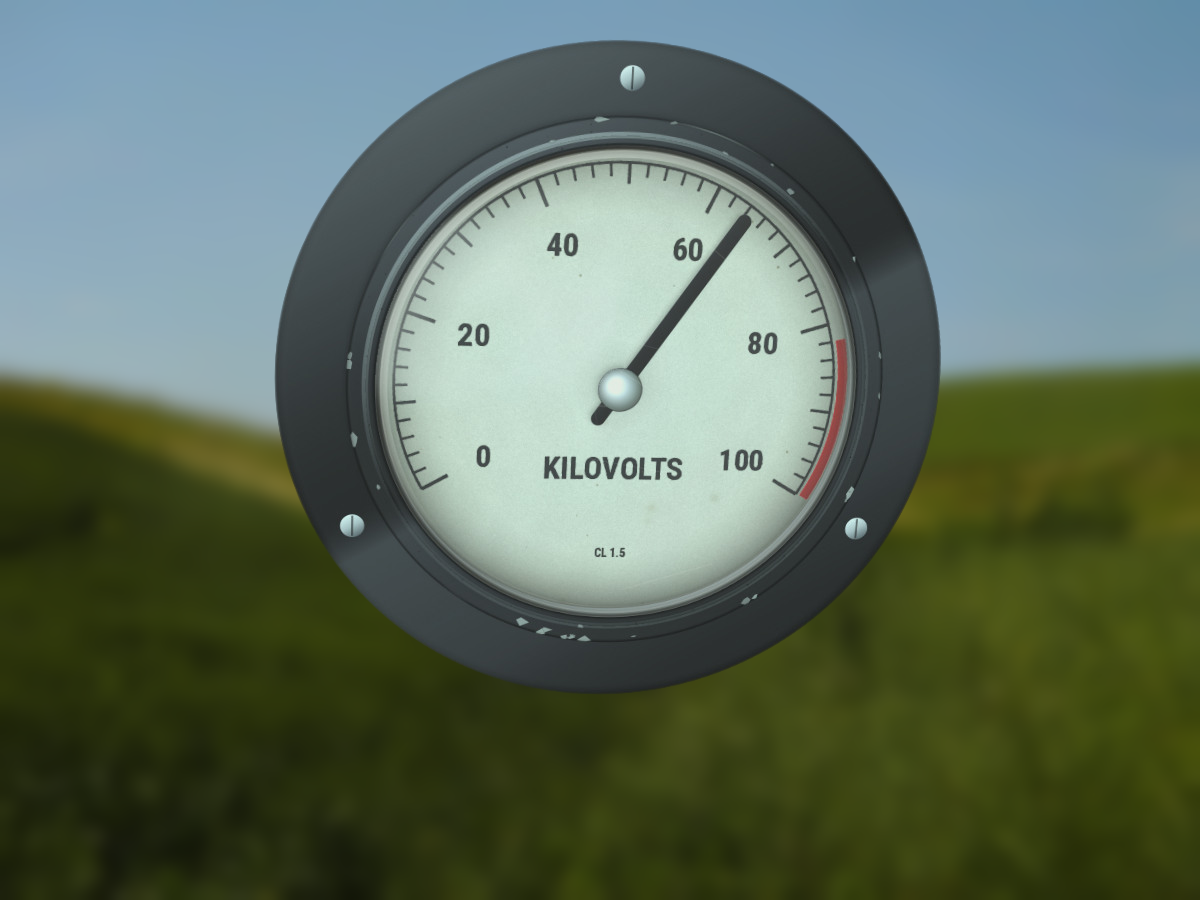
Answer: 64
